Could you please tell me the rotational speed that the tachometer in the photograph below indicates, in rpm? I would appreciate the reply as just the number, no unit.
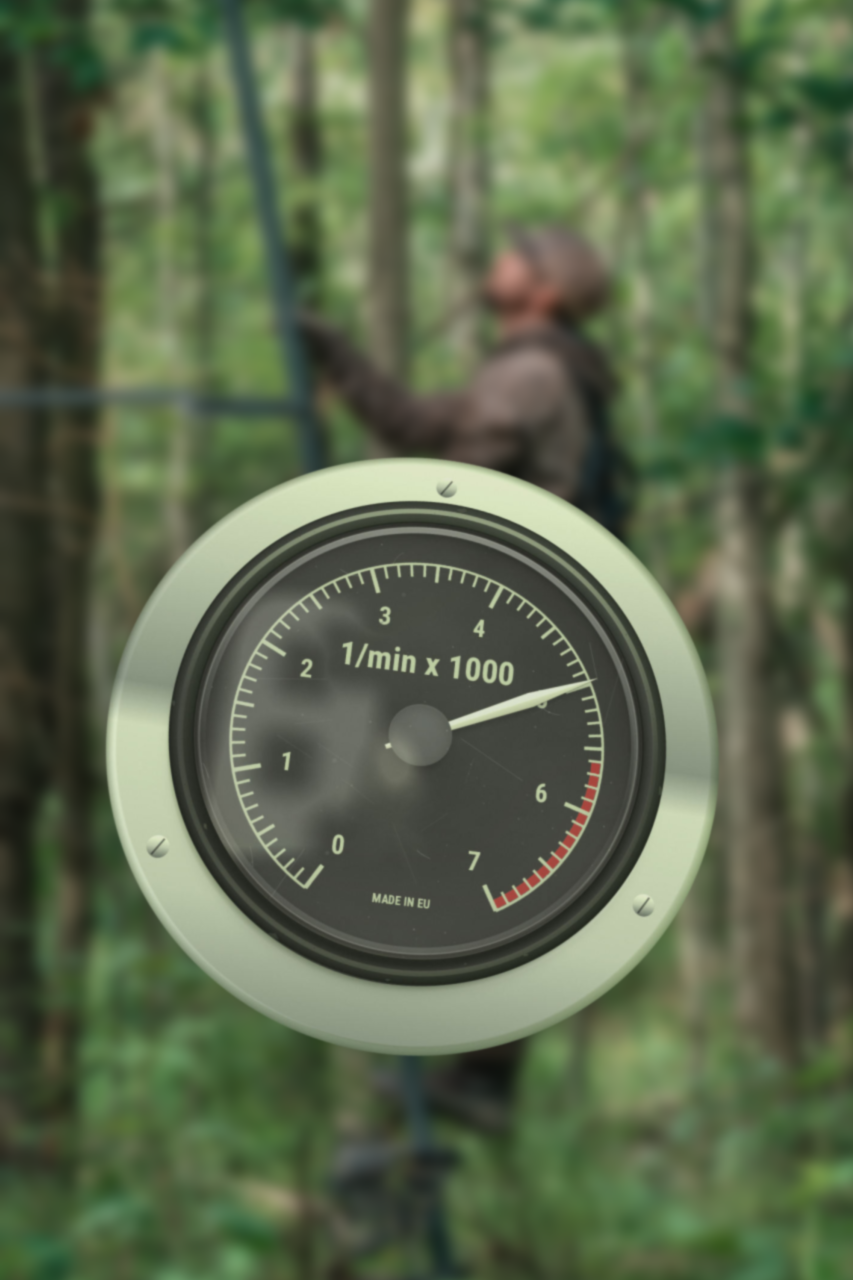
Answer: 5000
